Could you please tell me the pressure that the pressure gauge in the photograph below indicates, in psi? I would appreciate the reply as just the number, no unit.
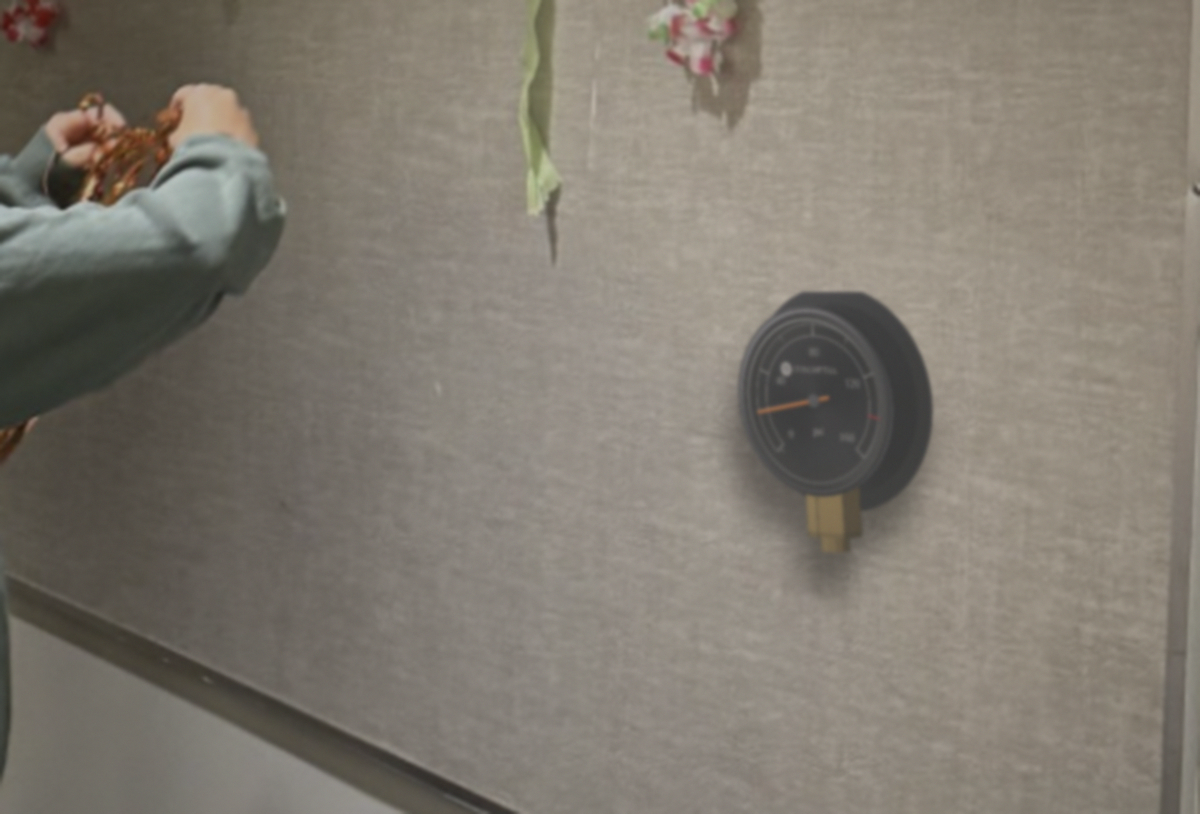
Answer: 20
